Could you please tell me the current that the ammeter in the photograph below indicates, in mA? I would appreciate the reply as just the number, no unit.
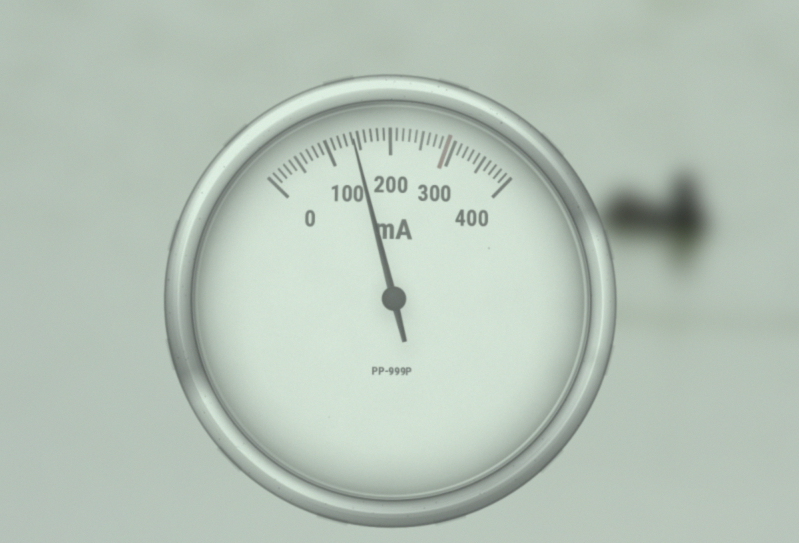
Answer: 140
